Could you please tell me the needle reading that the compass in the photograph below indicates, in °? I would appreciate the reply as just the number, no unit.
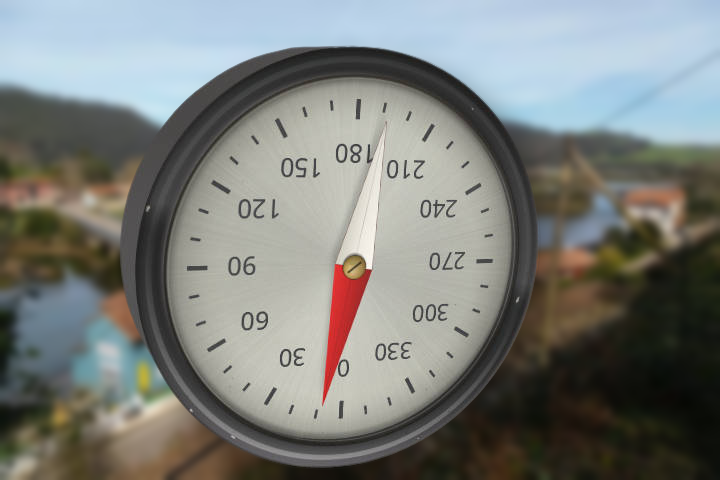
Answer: 10
